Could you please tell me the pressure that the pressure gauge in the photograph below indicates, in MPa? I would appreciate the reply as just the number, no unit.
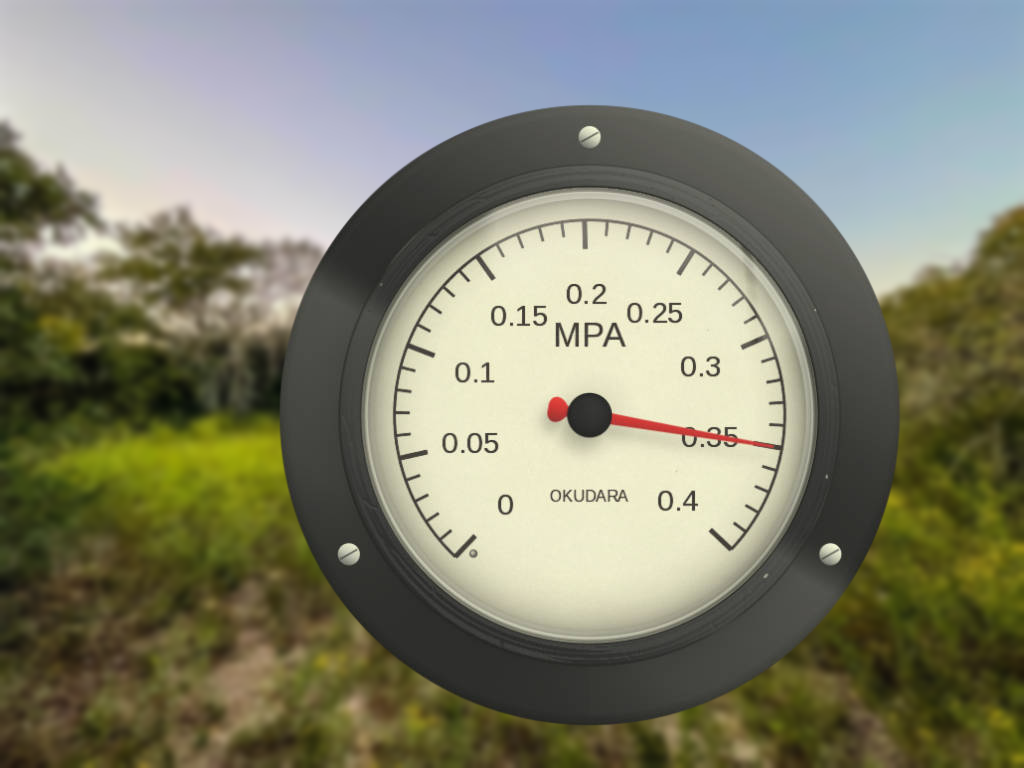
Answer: 0.35
